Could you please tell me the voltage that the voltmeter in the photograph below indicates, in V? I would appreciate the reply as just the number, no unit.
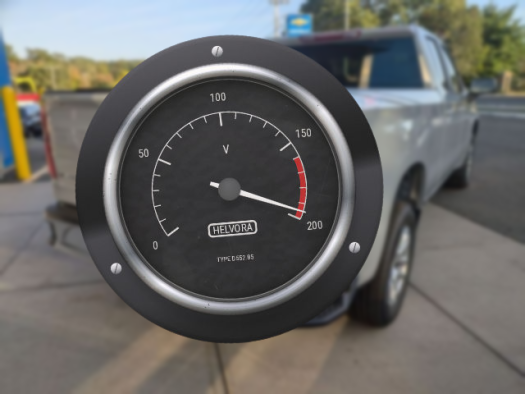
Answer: 195
